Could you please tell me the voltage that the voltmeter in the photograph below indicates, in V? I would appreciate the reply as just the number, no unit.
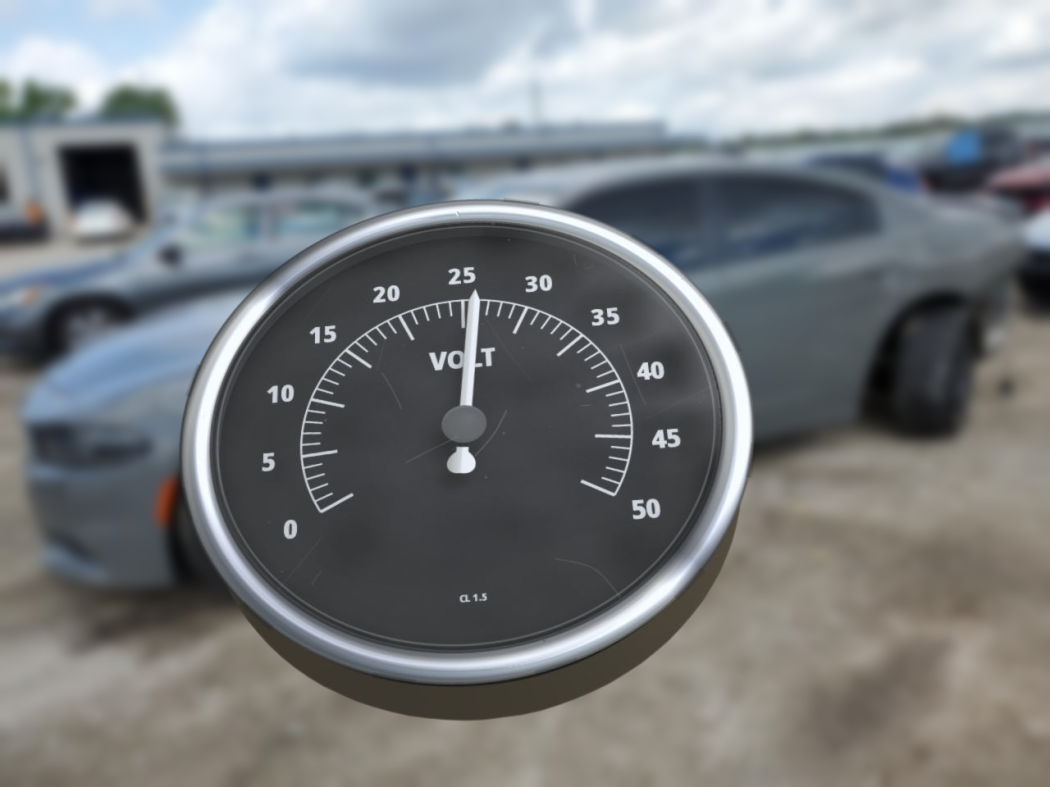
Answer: 26
